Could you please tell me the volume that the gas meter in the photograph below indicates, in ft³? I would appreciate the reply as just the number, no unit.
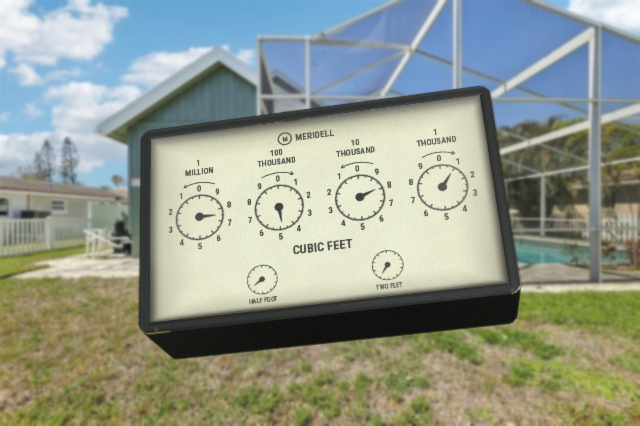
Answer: 748100
